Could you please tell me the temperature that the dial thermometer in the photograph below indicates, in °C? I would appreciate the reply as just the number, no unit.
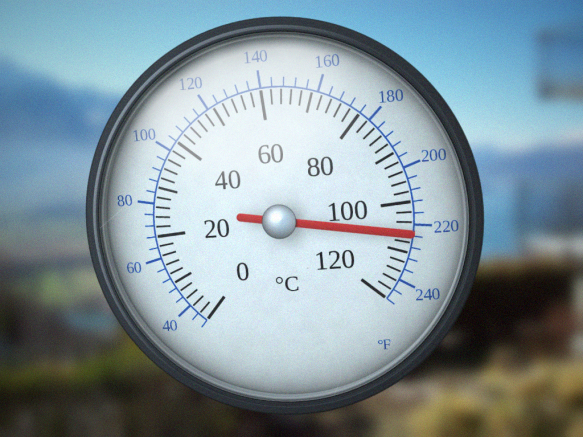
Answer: 106
